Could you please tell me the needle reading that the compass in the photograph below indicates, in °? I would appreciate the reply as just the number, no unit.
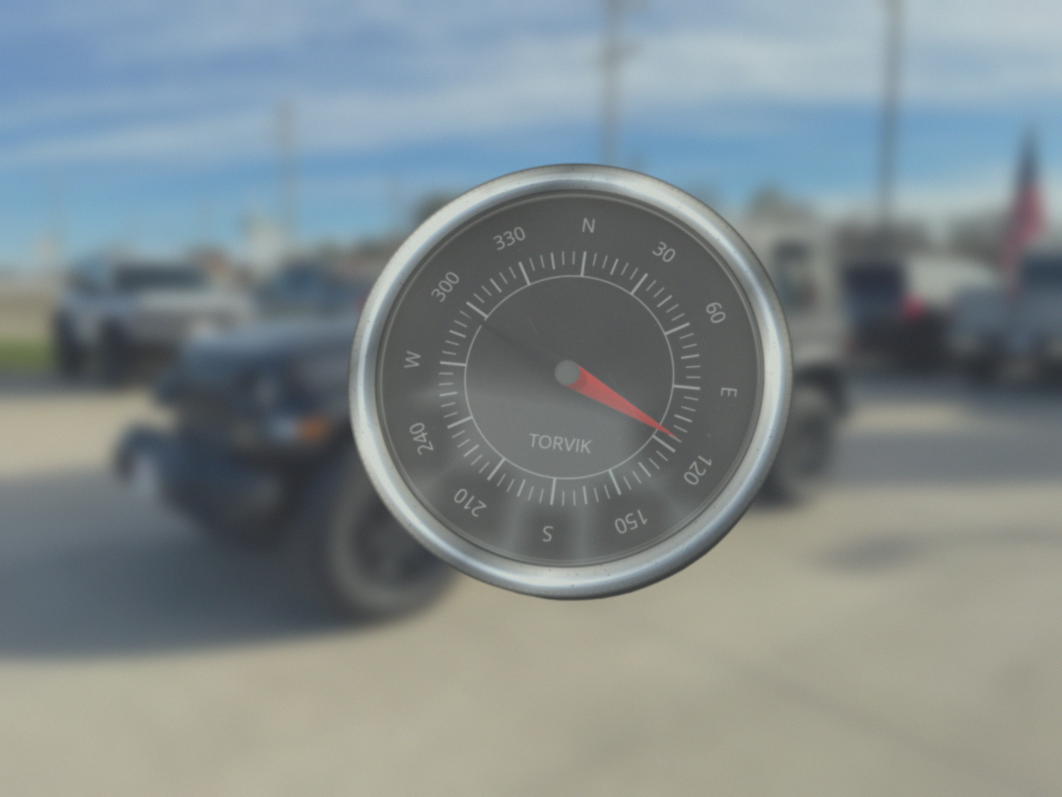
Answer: 115
